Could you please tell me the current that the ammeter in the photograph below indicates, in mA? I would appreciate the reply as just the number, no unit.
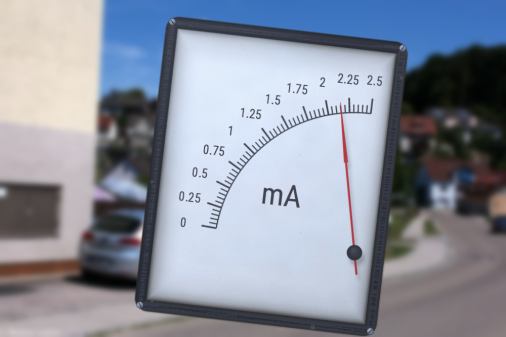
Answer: 2.15
